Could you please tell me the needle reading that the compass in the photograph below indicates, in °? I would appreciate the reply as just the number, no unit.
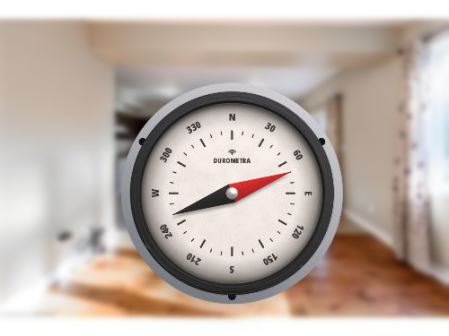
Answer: 70
